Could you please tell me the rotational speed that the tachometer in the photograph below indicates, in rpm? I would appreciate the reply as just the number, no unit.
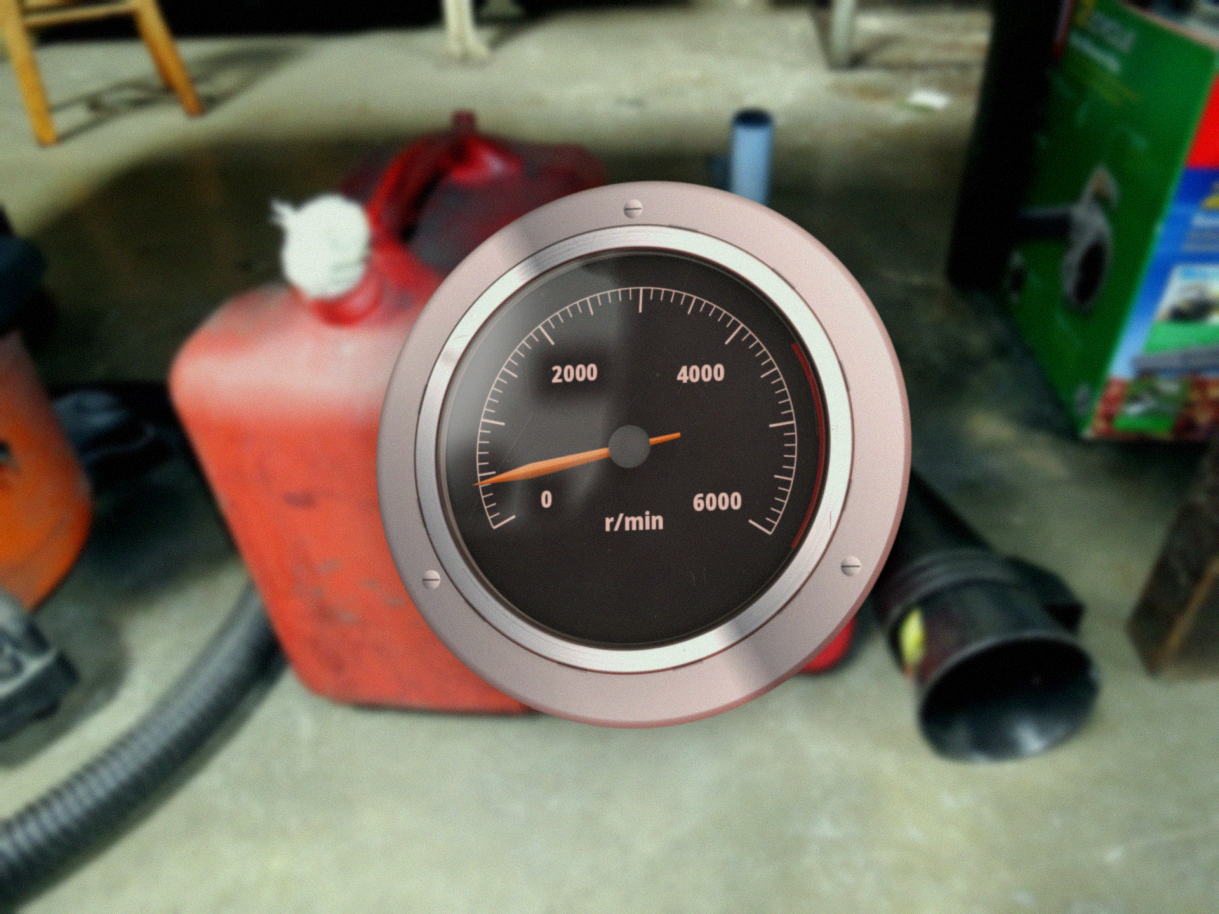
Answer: 400
